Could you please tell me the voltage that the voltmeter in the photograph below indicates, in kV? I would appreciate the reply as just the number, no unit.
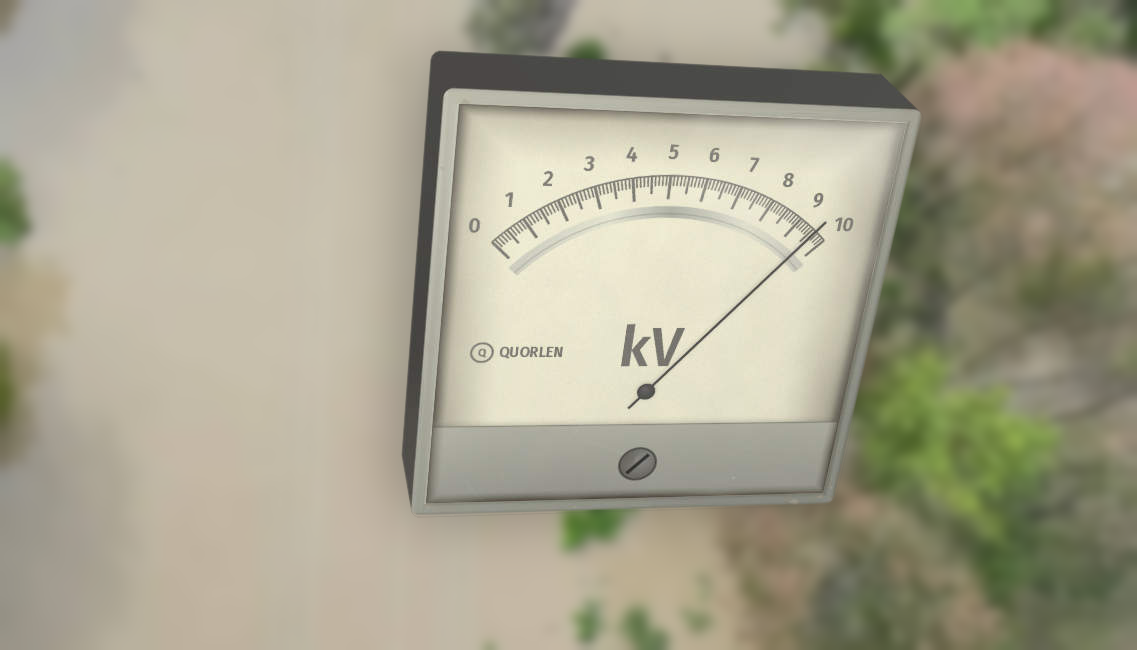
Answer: 9.5
